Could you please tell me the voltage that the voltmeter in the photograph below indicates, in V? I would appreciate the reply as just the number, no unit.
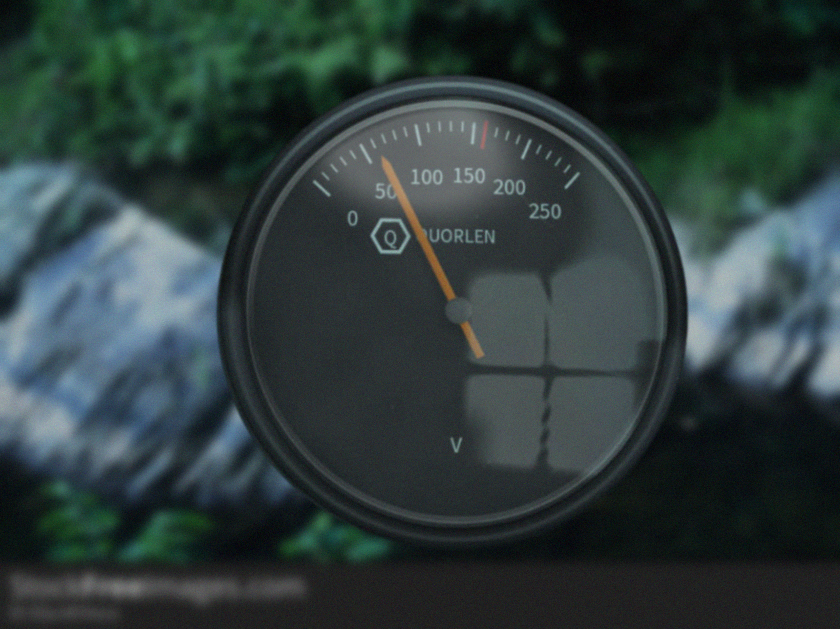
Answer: 60
